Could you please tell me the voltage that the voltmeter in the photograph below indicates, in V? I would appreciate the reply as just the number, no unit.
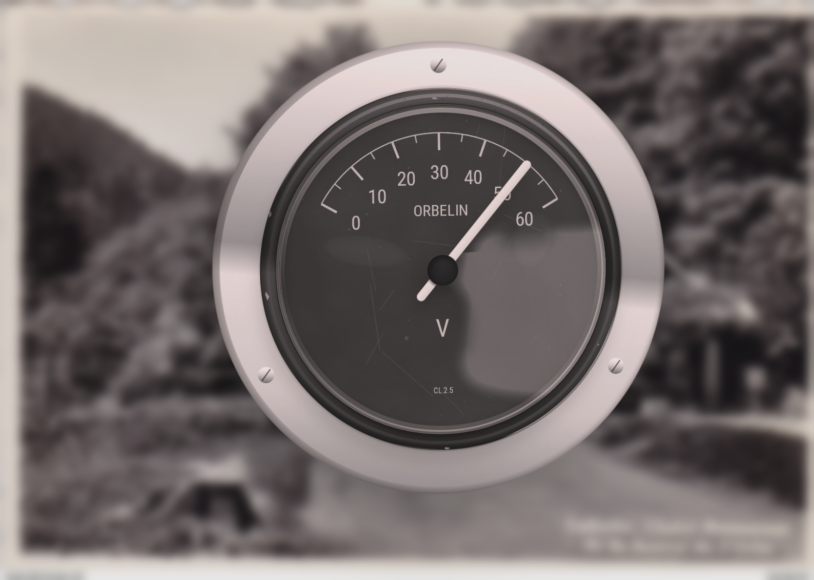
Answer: 50
